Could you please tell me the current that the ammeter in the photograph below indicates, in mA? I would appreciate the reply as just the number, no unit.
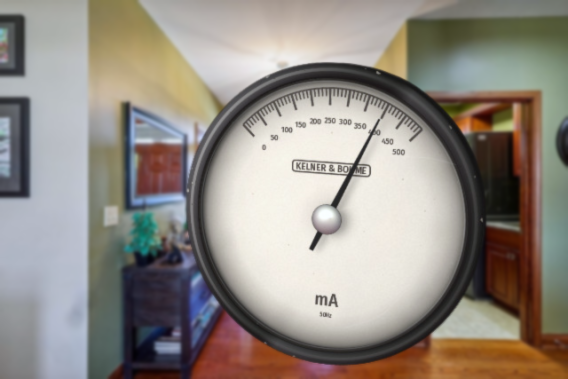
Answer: 400
